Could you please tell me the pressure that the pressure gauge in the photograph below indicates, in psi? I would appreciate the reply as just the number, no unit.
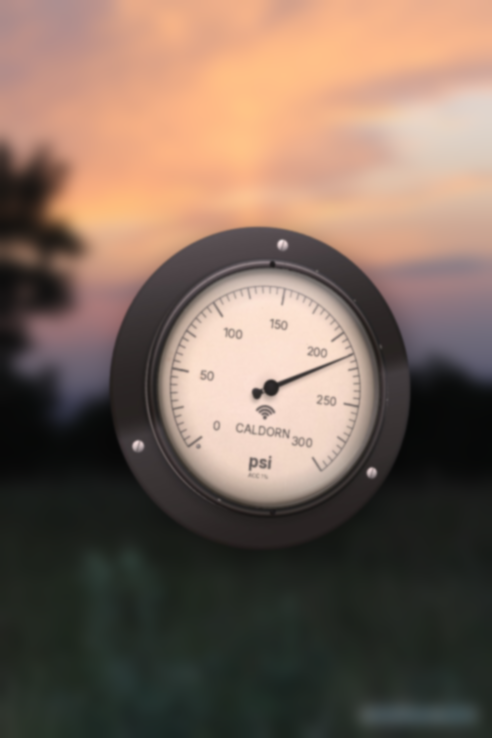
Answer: 215
